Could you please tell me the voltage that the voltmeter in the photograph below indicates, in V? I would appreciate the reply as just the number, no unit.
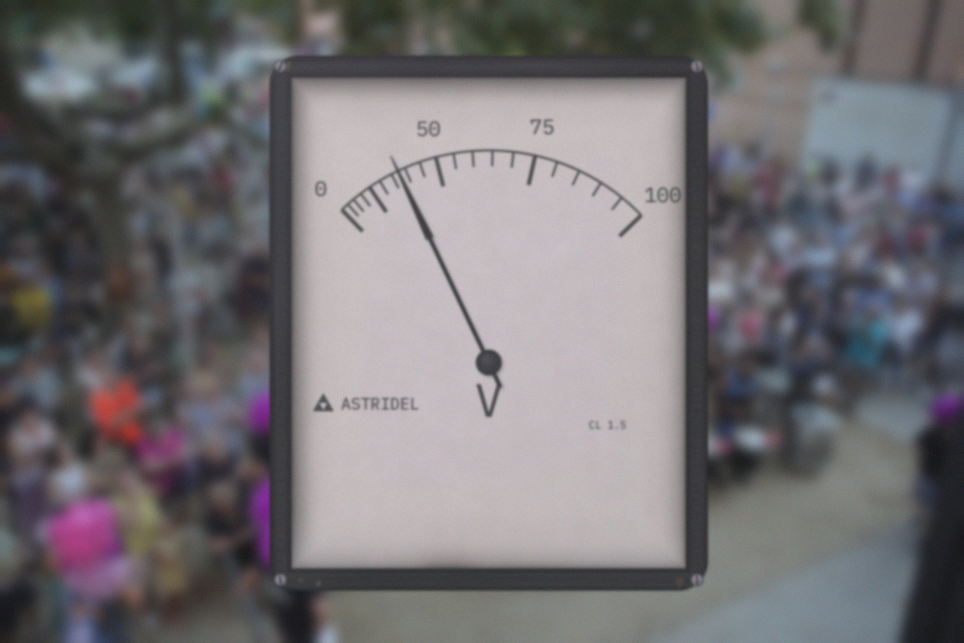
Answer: 37.5
